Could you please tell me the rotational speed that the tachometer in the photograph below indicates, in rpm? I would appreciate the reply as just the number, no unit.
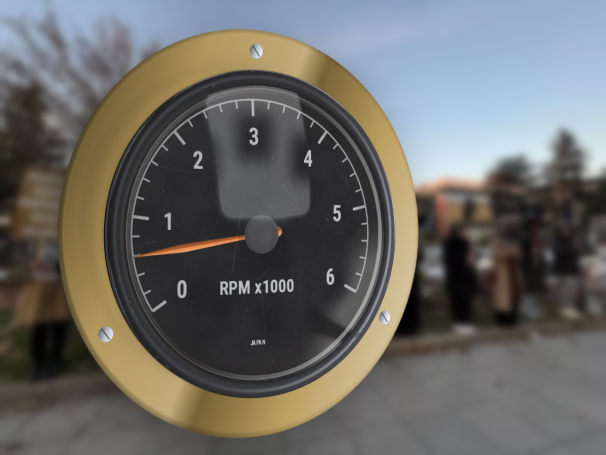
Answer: 600
